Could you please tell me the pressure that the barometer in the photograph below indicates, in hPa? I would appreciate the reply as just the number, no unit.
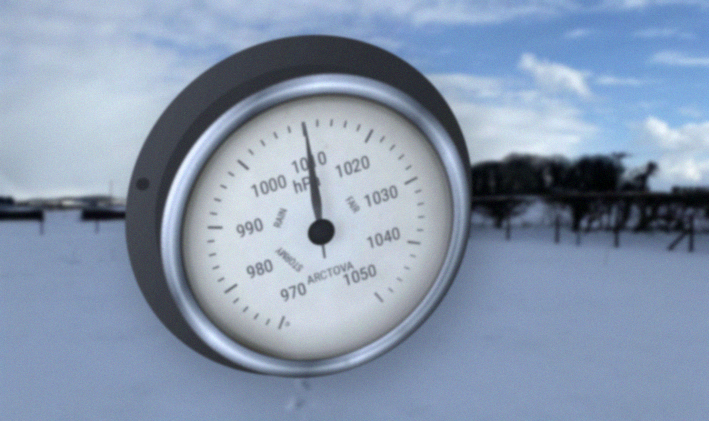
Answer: 1010
